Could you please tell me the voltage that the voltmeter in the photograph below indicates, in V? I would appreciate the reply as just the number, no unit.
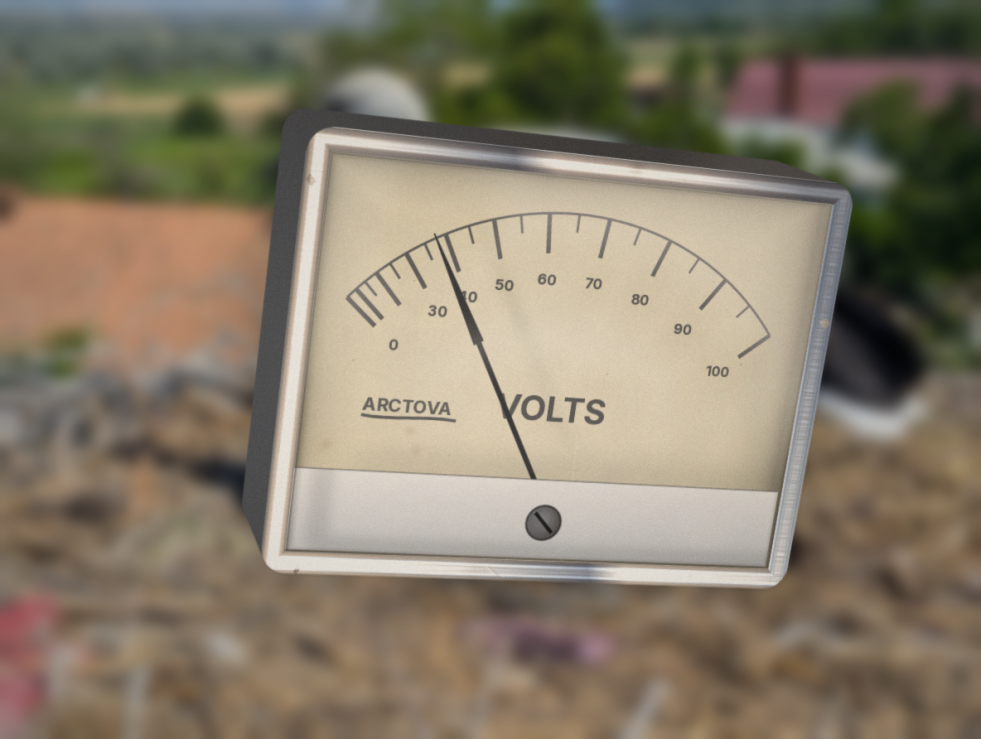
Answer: 37.5
